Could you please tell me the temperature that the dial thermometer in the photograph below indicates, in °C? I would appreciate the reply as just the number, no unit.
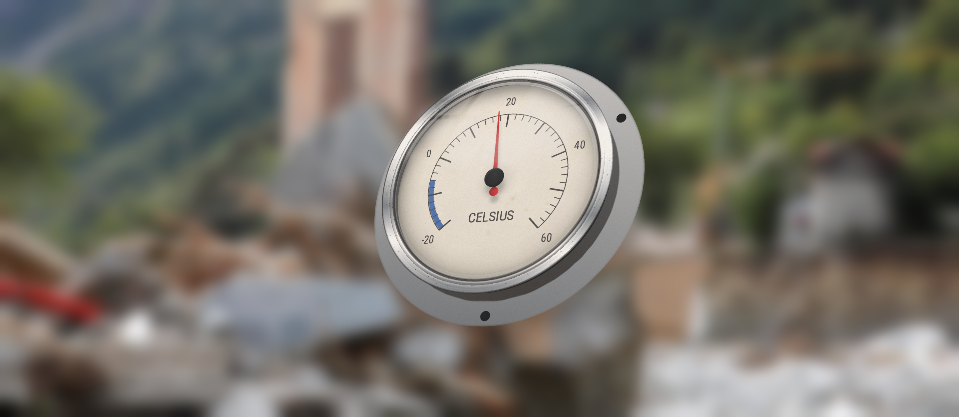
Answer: 18
